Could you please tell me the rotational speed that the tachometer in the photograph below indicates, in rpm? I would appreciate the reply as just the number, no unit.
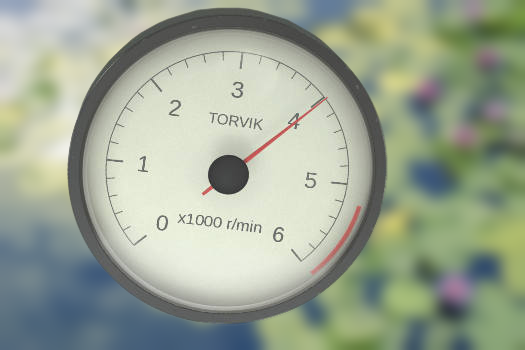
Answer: 4000
